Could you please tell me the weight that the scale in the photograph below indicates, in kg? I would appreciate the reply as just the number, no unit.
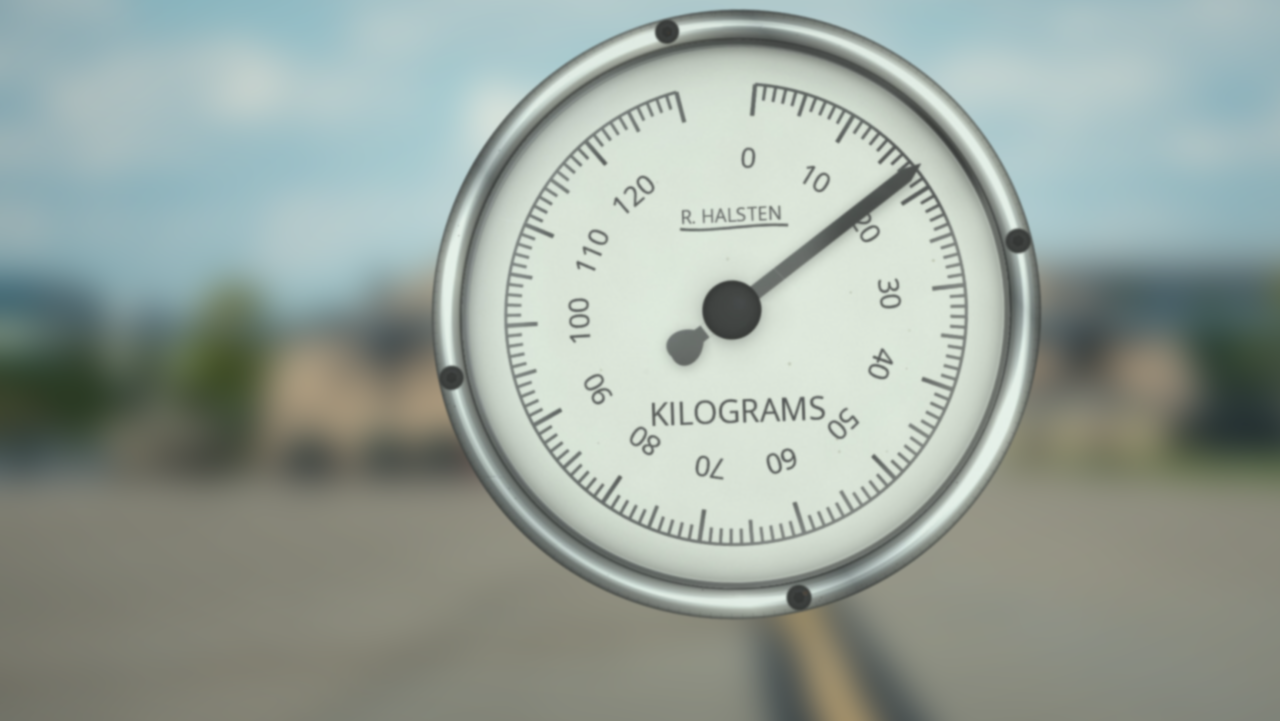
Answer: 18
